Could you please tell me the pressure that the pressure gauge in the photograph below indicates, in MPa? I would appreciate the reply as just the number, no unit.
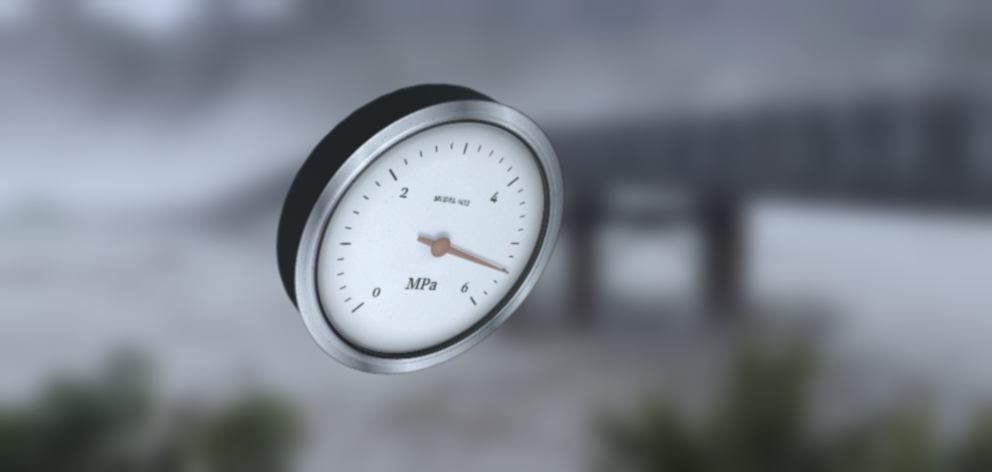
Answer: 5.4
